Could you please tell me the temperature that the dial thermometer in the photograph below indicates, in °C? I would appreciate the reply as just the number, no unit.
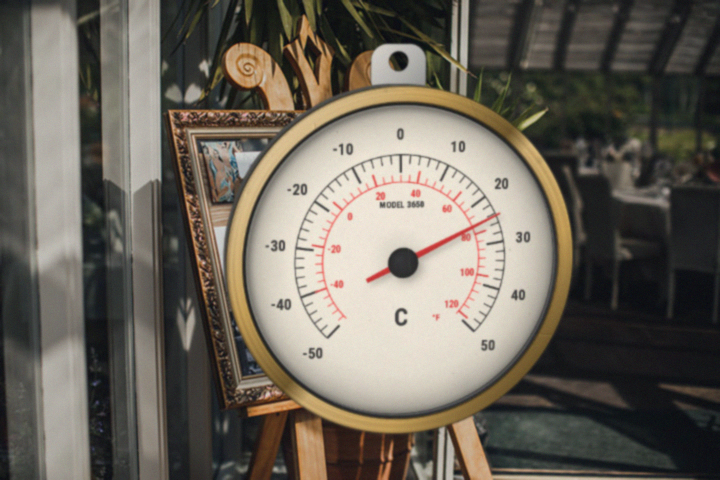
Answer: 24
